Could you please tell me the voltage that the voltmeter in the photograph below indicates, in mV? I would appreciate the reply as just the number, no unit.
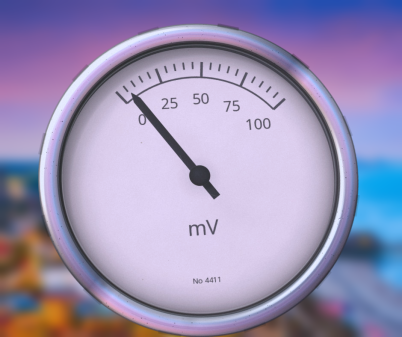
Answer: 5
